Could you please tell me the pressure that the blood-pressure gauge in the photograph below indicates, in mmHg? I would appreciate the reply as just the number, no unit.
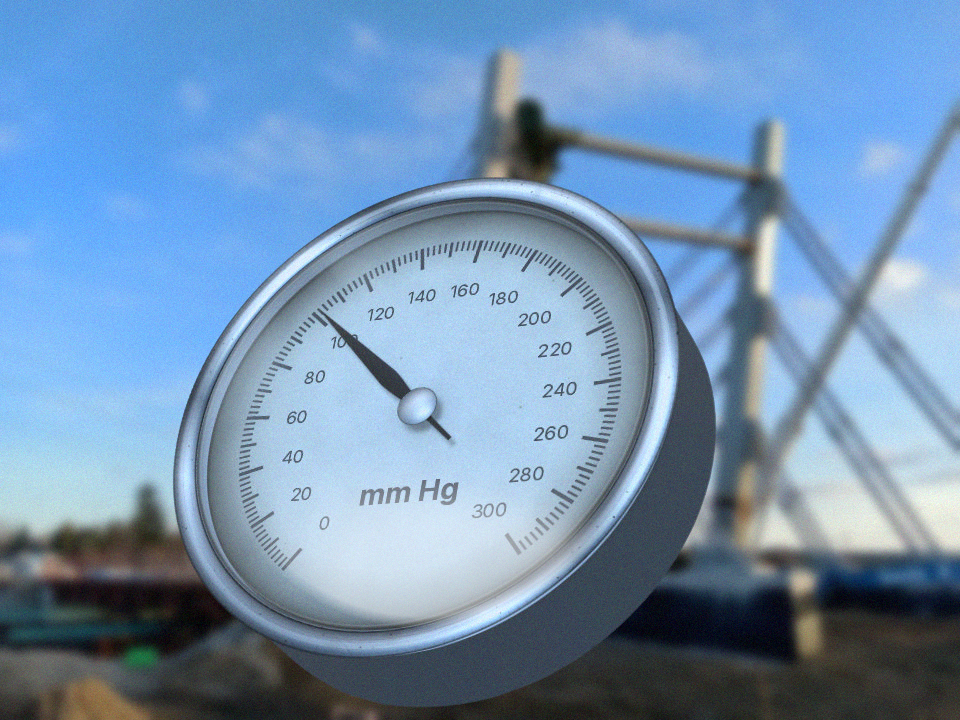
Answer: 102
